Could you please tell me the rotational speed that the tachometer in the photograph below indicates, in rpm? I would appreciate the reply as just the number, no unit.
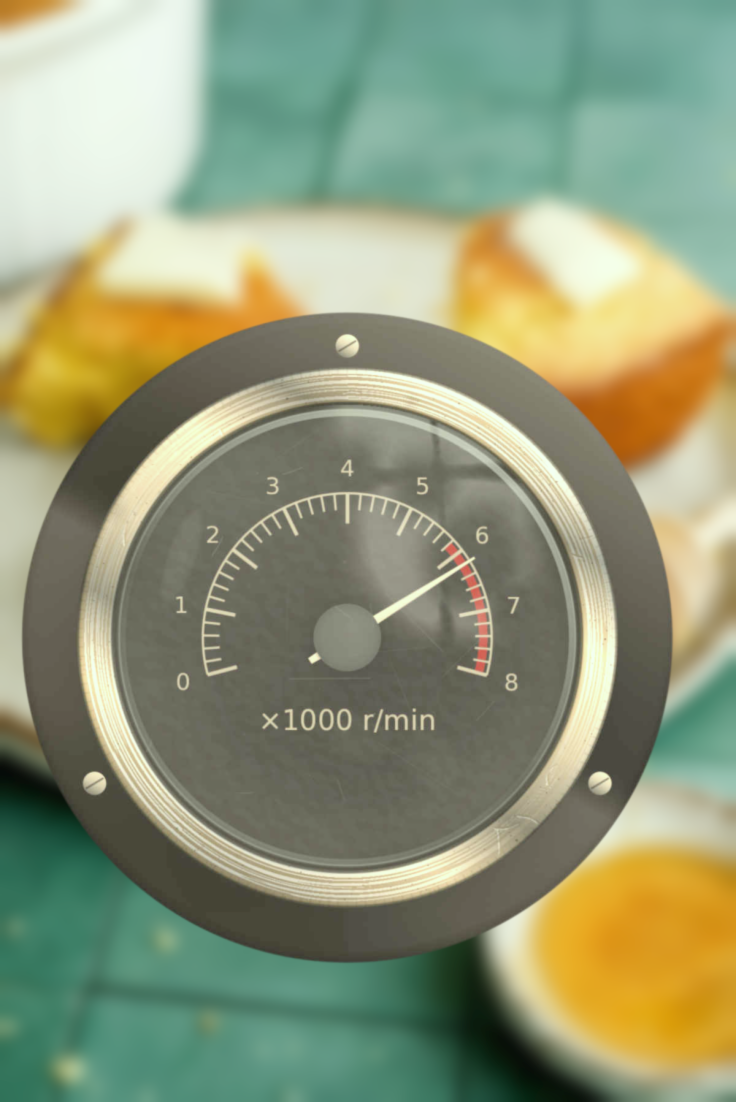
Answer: 6200
